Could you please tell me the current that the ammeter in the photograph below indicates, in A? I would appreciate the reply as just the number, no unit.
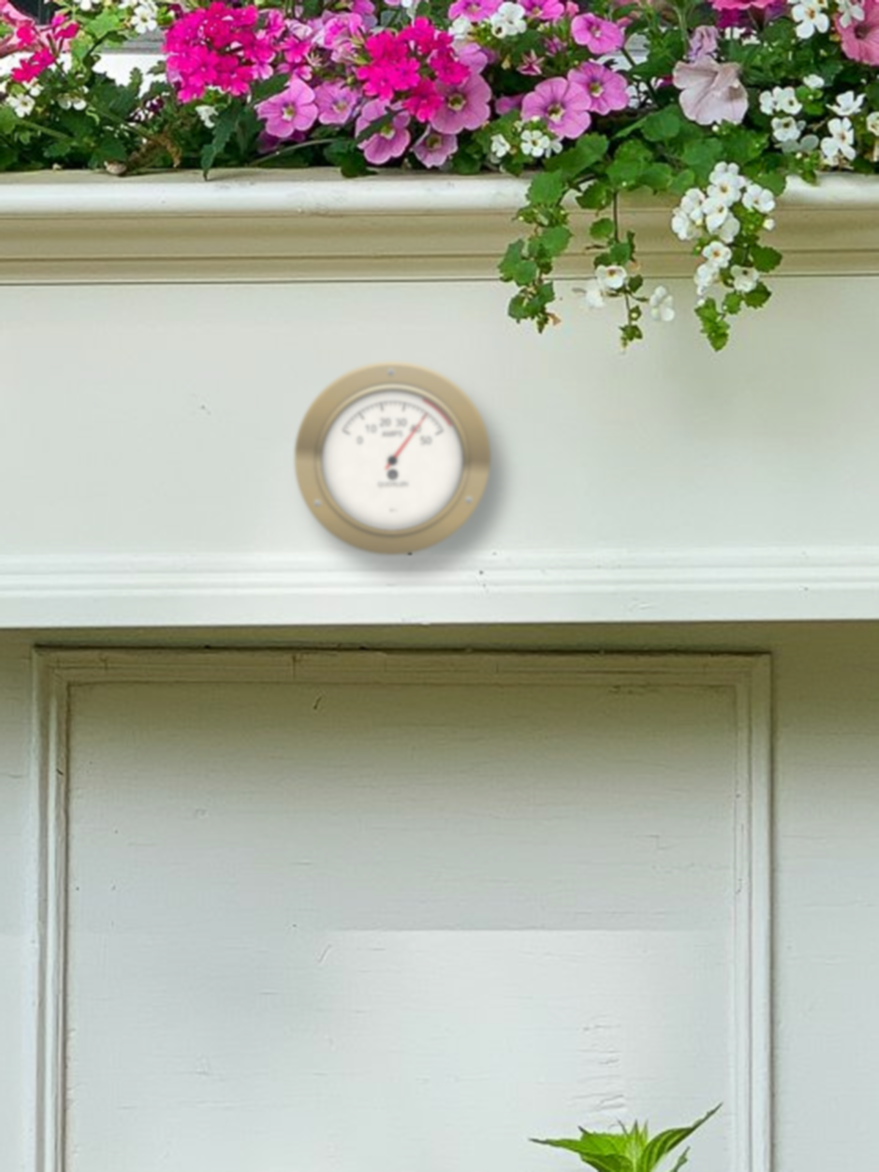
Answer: 40
